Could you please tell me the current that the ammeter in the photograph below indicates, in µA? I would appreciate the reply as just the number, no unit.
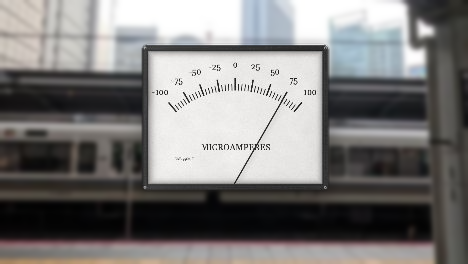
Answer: 75
